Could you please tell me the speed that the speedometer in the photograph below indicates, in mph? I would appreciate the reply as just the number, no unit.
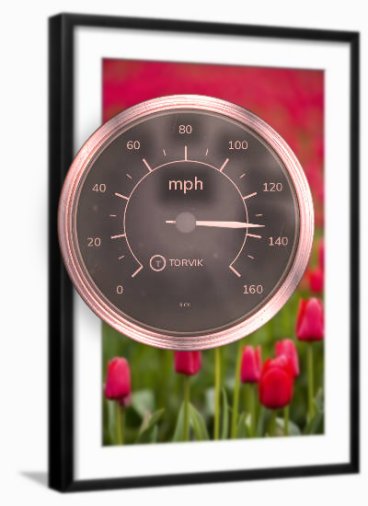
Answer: 135
